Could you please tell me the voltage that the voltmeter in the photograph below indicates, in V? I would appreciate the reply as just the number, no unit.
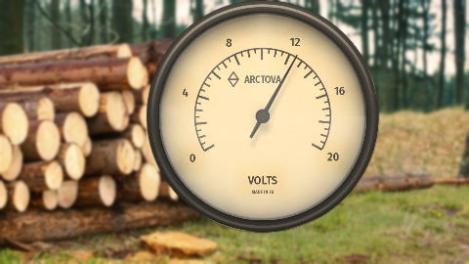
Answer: 12.5
